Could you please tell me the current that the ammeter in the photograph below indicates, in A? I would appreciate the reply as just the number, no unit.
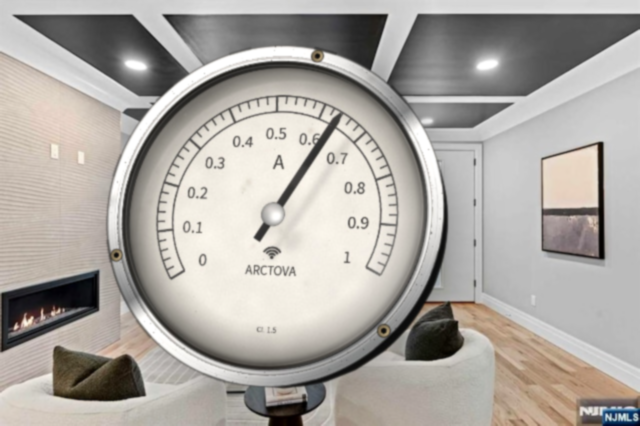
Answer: 0.64
